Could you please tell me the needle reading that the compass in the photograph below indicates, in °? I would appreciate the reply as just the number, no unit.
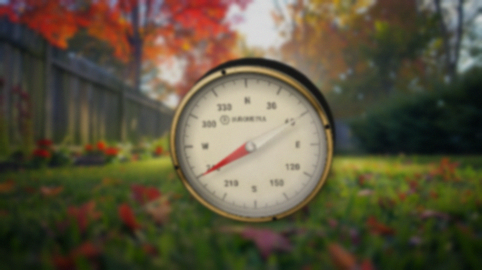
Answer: 240
